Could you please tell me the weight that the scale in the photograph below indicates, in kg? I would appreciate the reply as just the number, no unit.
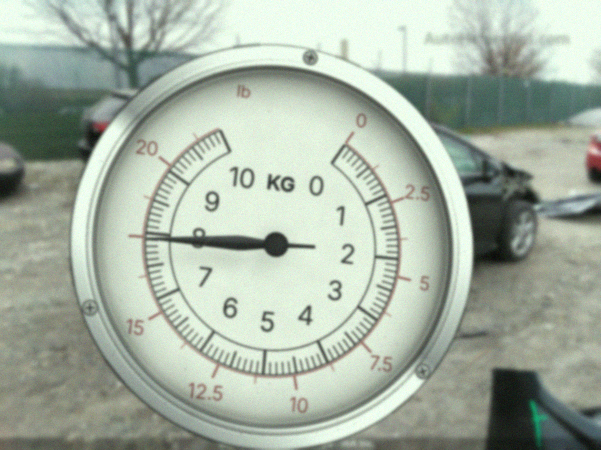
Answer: 7.9
